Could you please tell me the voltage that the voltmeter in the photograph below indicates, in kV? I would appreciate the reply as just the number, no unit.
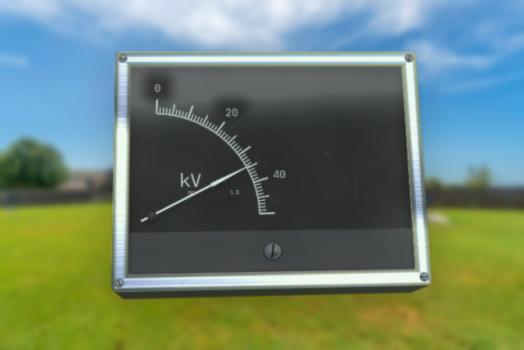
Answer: 35
